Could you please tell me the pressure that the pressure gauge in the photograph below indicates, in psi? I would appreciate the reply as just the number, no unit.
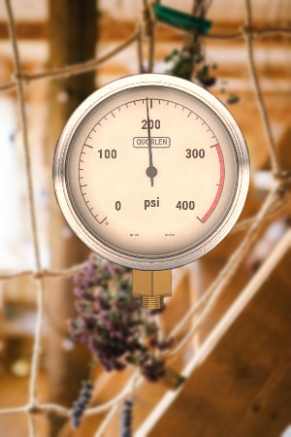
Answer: 195
